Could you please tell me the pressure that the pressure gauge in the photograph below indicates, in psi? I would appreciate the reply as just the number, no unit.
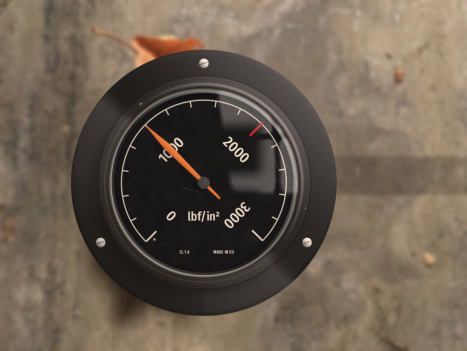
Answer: 1000
